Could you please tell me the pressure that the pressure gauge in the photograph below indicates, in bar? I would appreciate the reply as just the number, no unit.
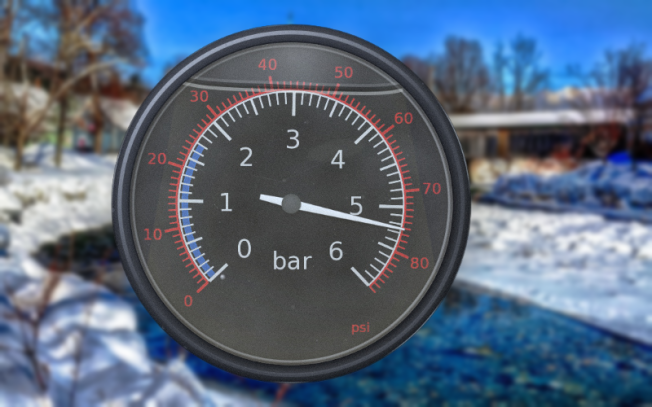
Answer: 5.25
